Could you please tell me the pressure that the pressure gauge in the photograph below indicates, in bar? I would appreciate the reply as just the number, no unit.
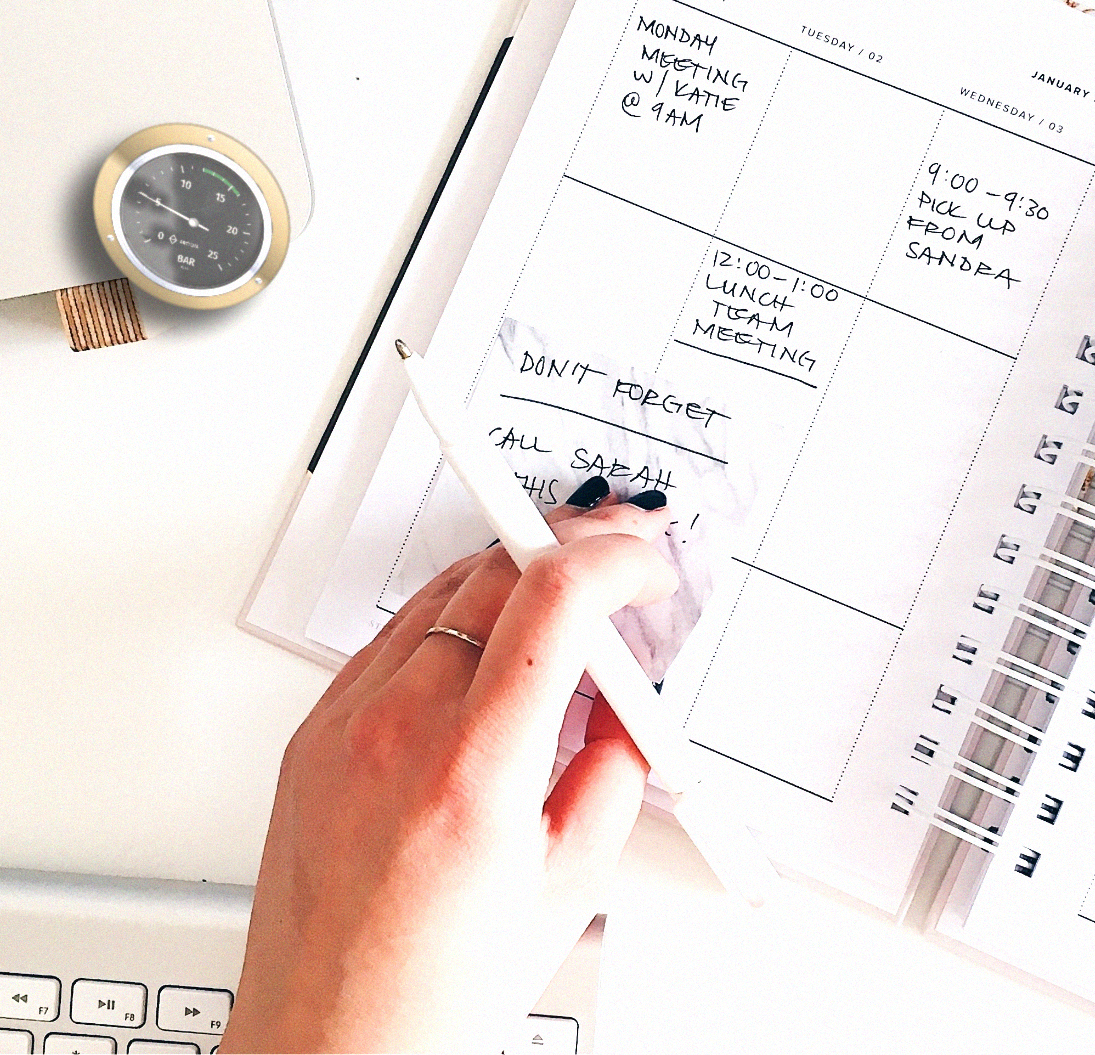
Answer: 5
